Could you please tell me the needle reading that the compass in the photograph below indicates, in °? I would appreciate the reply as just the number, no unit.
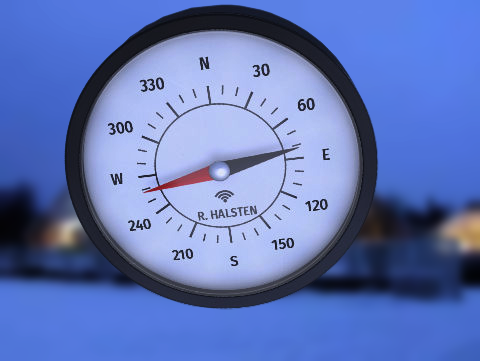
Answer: 260
